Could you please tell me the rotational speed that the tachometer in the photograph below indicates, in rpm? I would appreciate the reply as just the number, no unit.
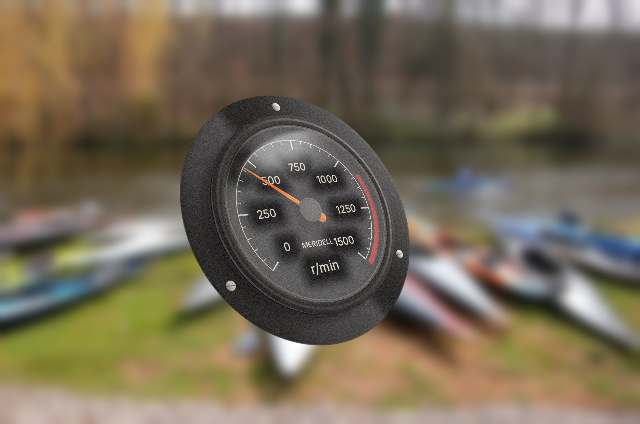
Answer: 450
